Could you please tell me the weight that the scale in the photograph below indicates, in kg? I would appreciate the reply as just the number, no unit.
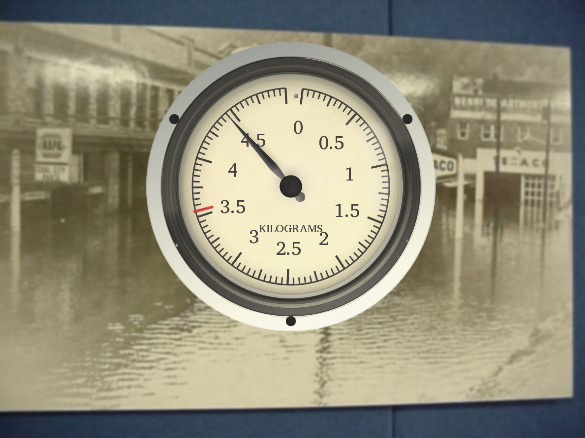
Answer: 4.45
